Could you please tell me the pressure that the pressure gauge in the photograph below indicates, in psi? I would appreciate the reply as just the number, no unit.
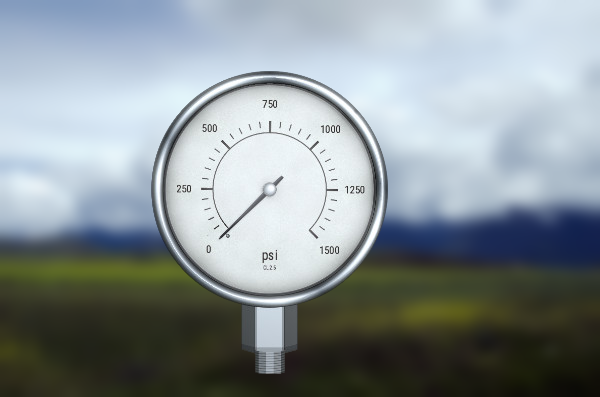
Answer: 0
